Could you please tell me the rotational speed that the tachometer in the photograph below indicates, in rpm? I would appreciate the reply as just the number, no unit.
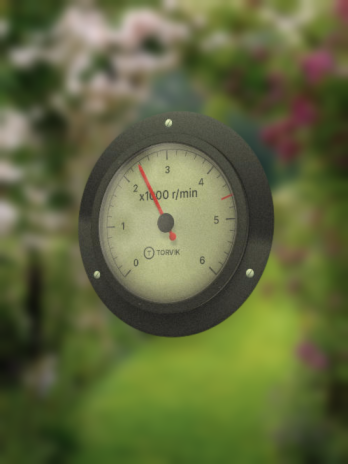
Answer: 2400
